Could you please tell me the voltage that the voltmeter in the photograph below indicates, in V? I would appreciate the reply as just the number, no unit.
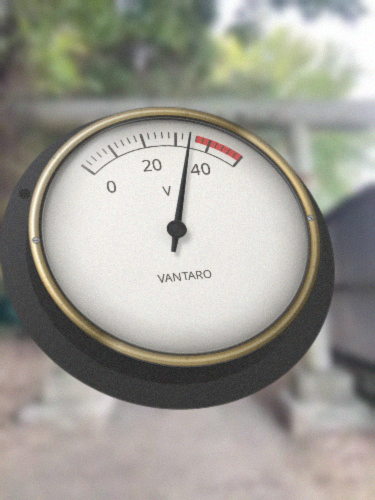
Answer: 34
